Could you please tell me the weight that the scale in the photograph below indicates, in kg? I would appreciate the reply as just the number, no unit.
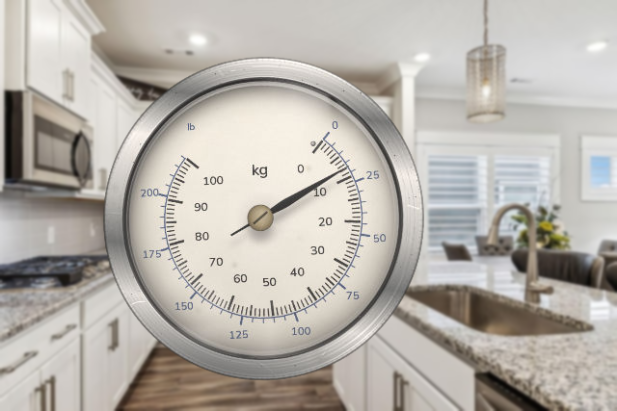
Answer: 8
